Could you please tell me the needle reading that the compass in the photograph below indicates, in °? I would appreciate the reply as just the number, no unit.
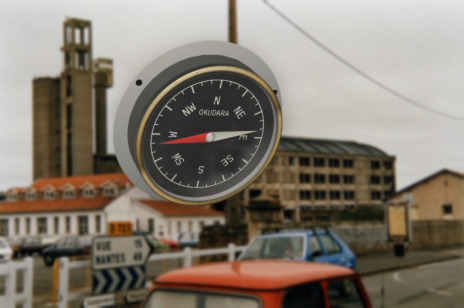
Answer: 260
